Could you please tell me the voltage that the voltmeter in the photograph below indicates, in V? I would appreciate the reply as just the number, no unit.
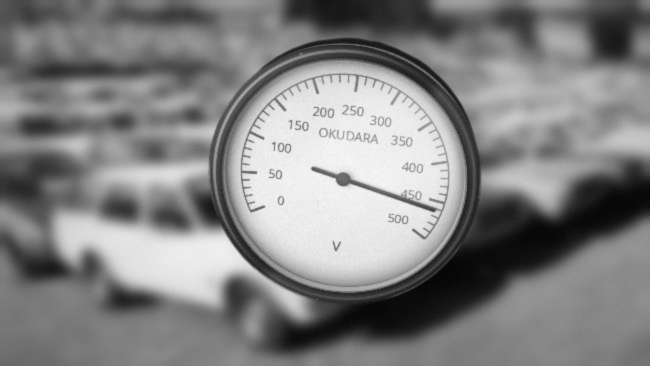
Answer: 460
